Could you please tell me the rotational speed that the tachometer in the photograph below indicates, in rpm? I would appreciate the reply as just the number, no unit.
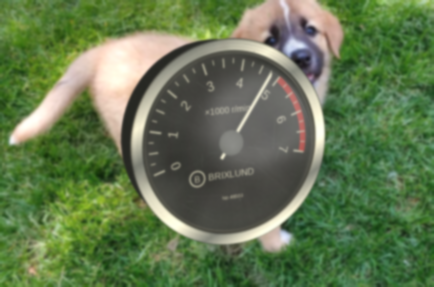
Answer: 4750
